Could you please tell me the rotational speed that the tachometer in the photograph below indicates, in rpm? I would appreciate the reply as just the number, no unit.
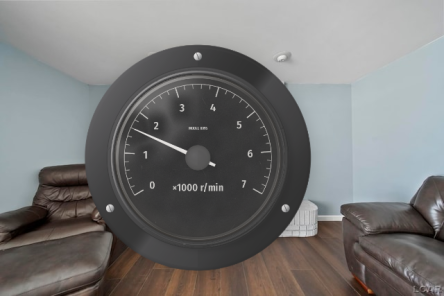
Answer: 1600
